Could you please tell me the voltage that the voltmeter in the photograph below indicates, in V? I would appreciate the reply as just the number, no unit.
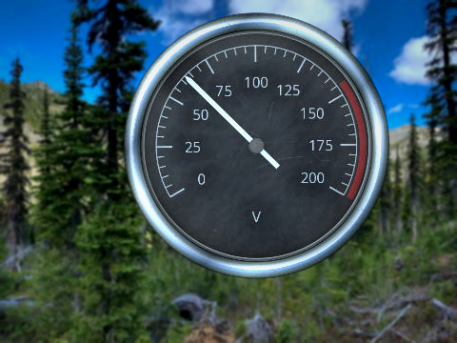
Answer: 62.5
